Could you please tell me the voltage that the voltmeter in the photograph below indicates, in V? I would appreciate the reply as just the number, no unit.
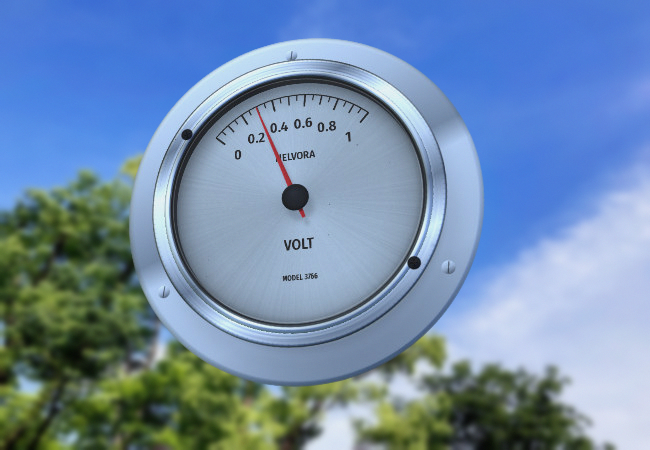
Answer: 0.3
